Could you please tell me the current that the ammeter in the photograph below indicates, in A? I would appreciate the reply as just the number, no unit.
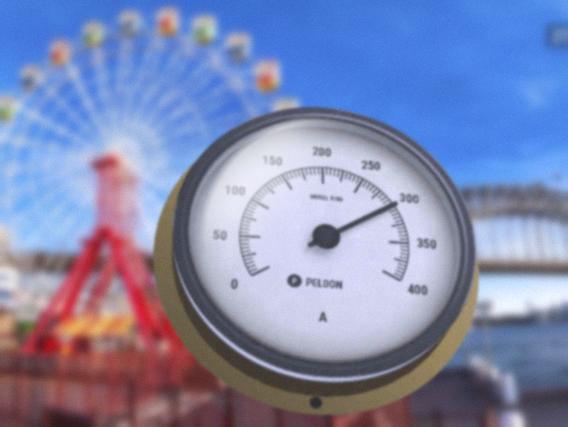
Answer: 300
